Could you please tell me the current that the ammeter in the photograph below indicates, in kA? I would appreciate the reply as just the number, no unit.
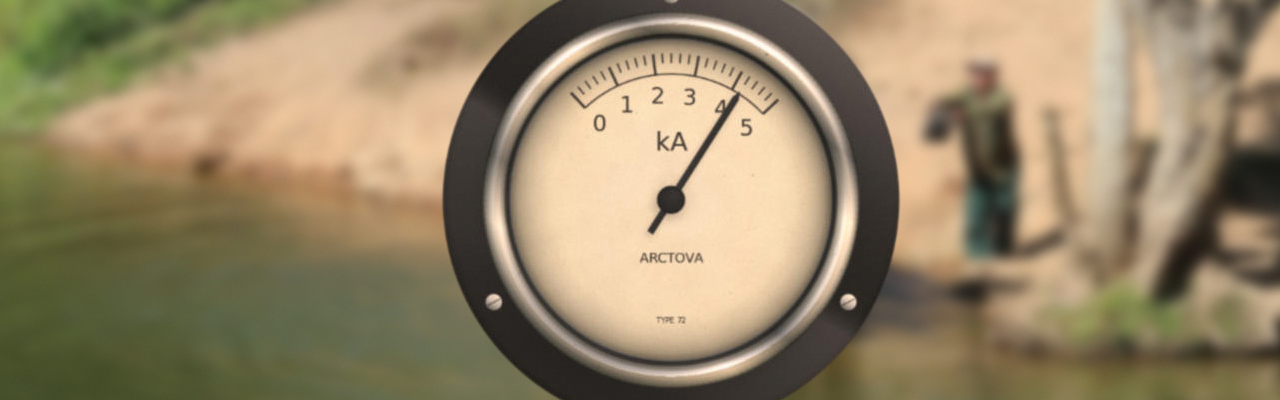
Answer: 4.2
